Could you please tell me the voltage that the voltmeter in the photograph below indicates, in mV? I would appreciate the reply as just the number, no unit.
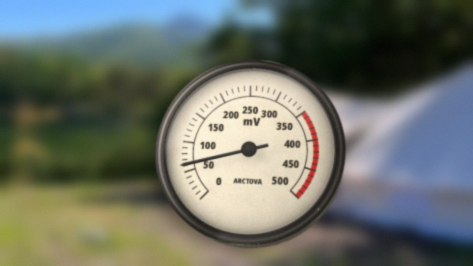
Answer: 60
